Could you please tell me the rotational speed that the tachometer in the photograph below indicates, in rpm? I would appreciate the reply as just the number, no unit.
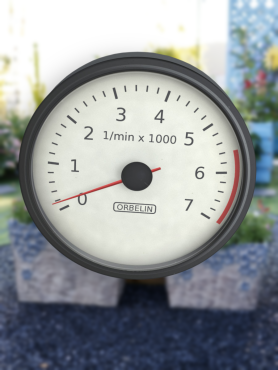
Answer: 200
